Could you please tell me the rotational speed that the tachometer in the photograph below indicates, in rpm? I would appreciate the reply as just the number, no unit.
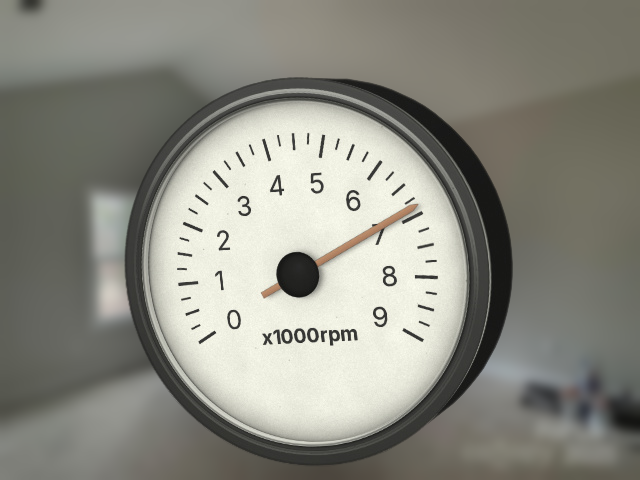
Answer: 6875
